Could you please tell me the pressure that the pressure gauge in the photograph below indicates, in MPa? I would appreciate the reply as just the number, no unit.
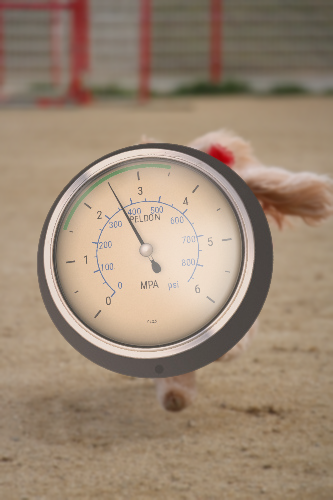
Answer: 2.5
